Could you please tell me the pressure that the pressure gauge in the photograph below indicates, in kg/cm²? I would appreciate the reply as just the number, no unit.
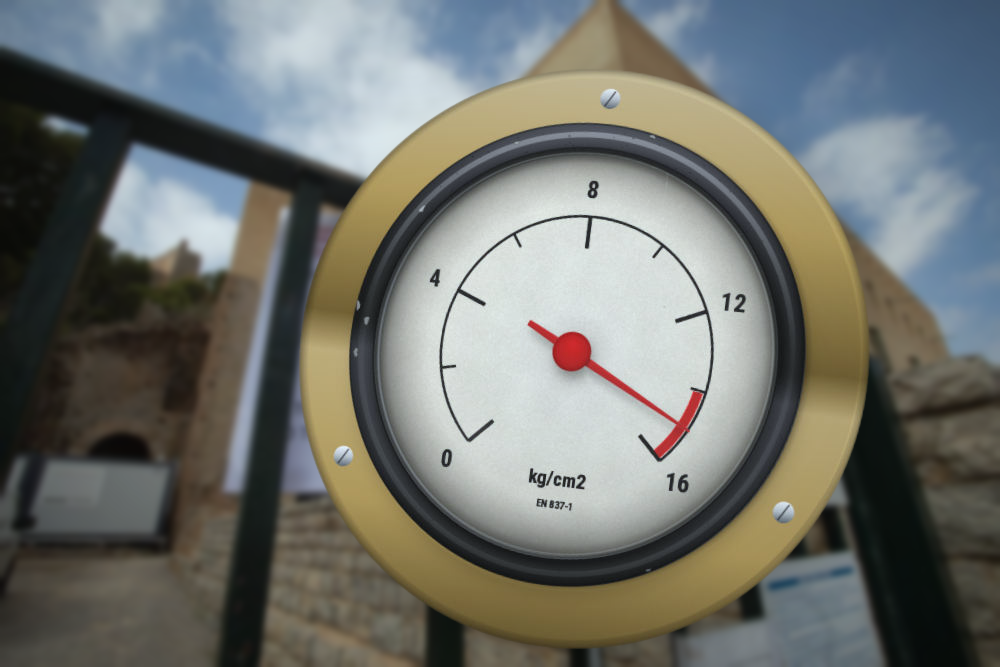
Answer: 15
